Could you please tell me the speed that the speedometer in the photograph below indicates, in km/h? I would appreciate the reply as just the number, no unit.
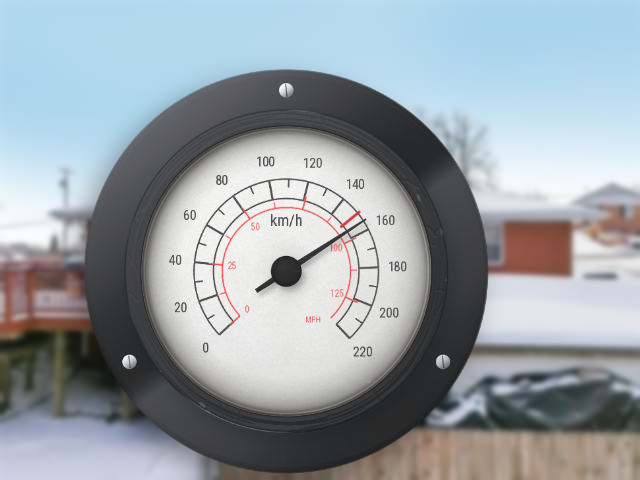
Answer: 155
